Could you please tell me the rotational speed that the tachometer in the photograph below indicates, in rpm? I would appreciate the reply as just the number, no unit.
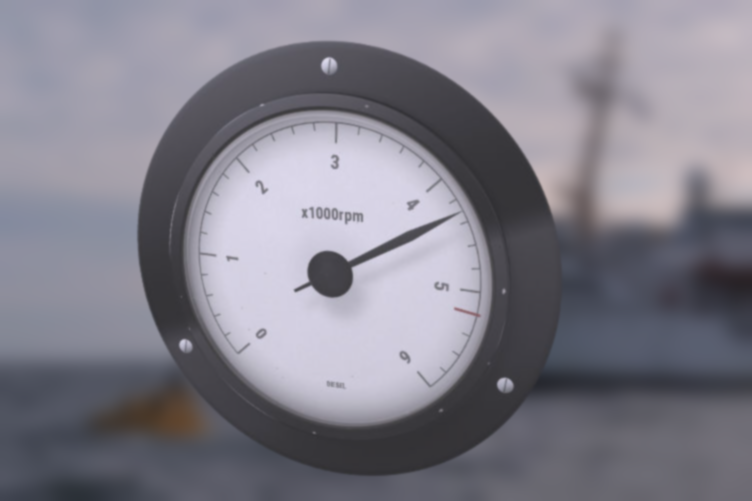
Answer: 4300
